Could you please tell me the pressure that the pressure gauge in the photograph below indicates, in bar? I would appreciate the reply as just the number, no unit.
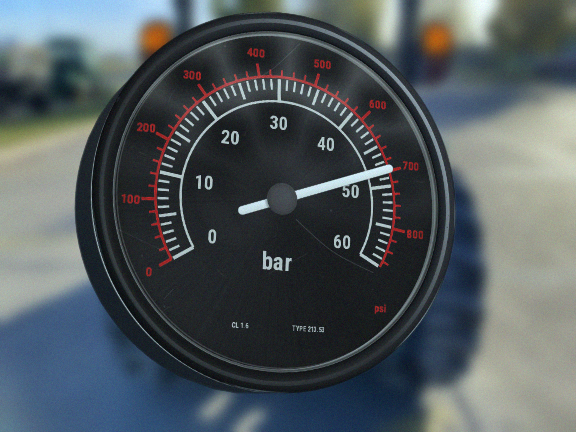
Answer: 48
